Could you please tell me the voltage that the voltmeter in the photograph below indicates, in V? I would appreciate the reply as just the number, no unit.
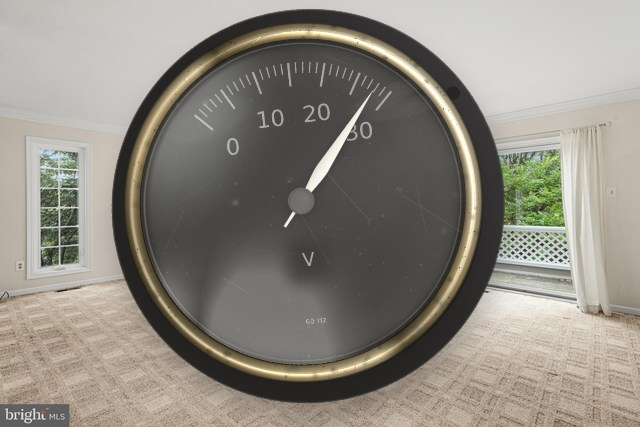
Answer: 28
